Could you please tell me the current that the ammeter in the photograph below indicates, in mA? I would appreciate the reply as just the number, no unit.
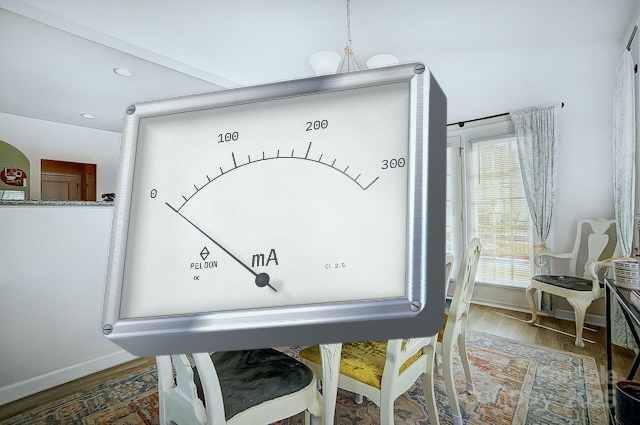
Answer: 0
